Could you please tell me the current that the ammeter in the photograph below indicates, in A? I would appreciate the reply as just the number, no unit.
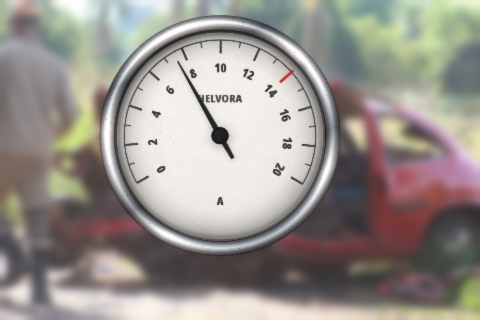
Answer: 7.5
